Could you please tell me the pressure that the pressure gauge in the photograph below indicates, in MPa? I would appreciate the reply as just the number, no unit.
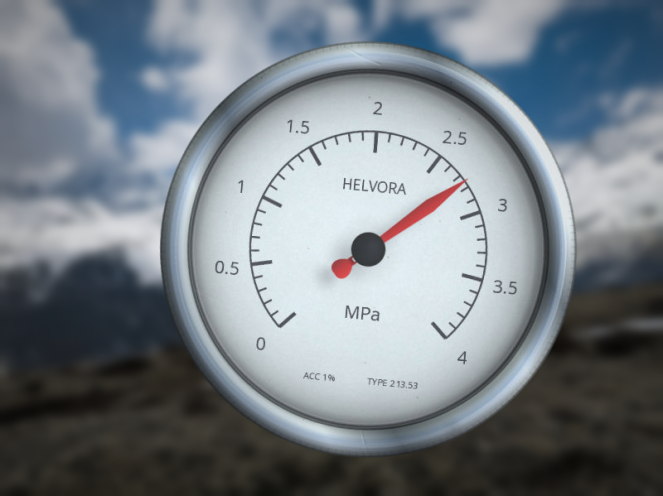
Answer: 2.75
